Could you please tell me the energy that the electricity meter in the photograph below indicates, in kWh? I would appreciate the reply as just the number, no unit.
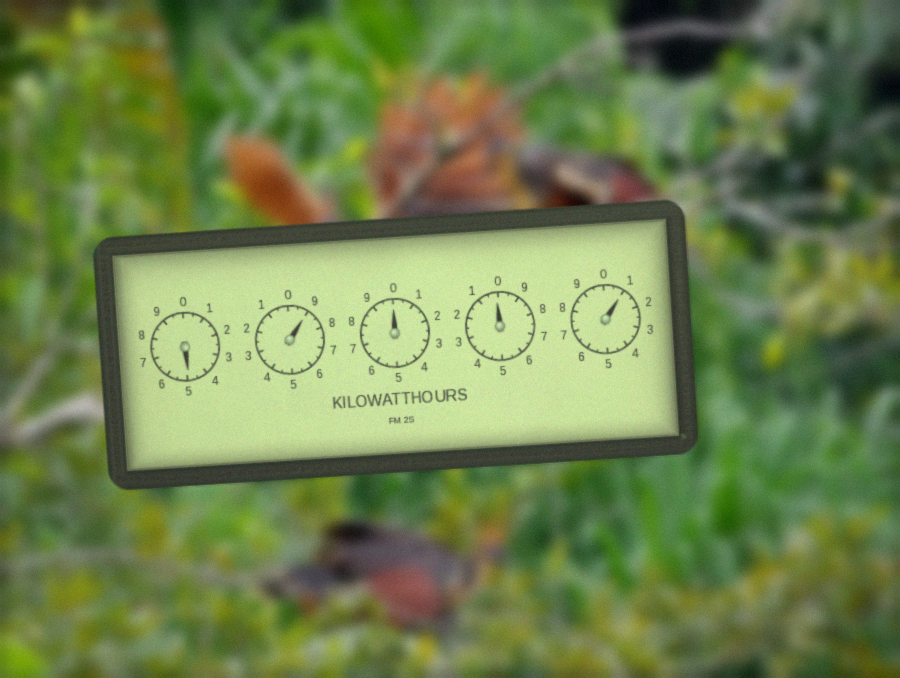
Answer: 49001
